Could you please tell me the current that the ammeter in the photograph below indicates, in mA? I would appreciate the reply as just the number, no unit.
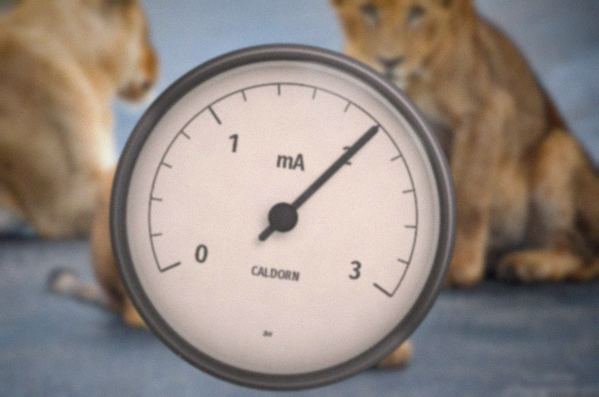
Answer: 2
